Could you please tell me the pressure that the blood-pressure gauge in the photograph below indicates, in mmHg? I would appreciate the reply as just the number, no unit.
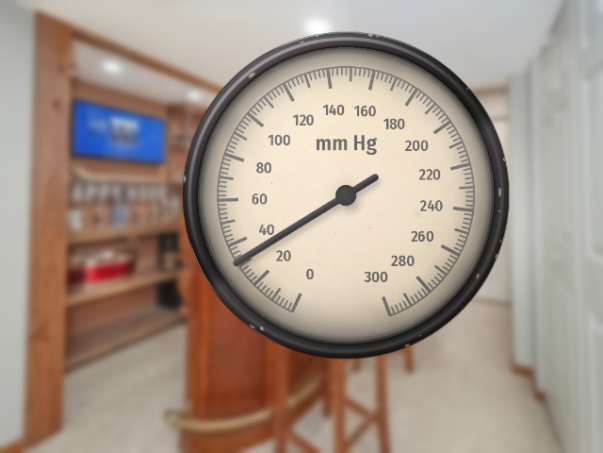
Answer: 32
